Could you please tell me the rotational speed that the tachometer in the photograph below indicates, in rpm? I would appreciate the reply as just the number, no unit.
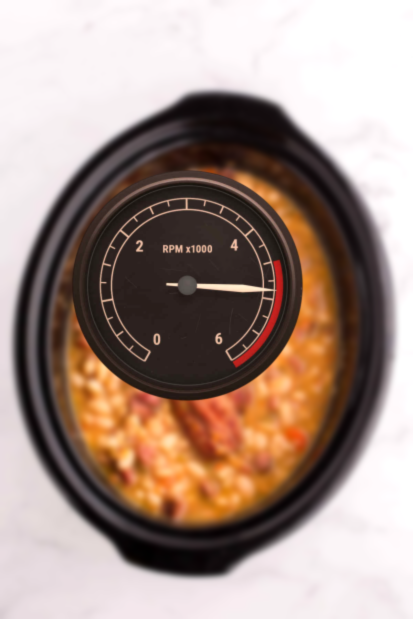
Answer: 4875
